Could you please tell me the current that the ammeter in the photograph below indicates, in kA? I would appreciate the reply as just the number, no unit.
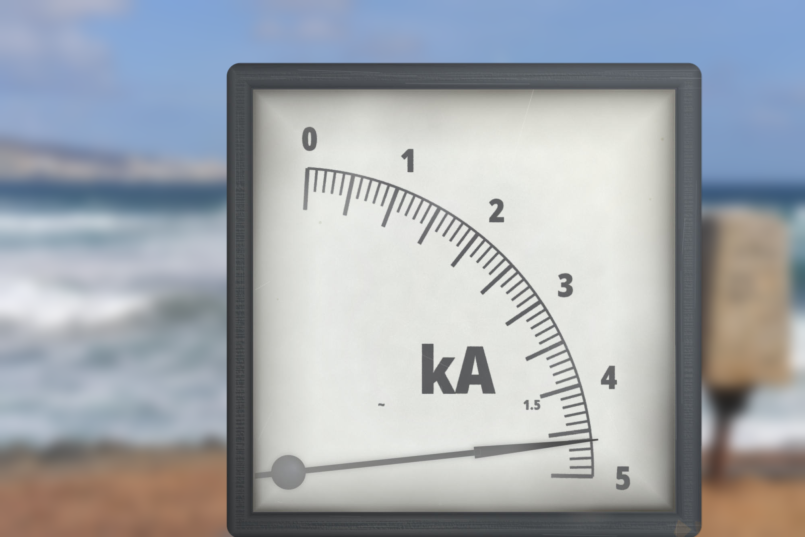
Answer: 4.6
